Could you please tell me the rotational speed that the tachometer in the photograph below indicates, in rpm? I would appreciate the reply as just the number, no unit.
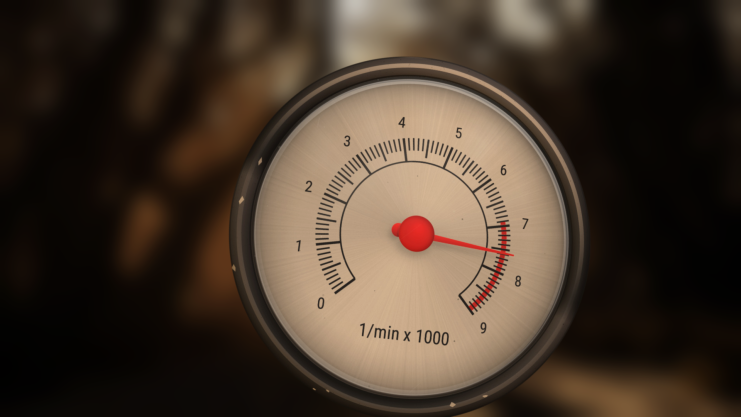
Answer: 7600
